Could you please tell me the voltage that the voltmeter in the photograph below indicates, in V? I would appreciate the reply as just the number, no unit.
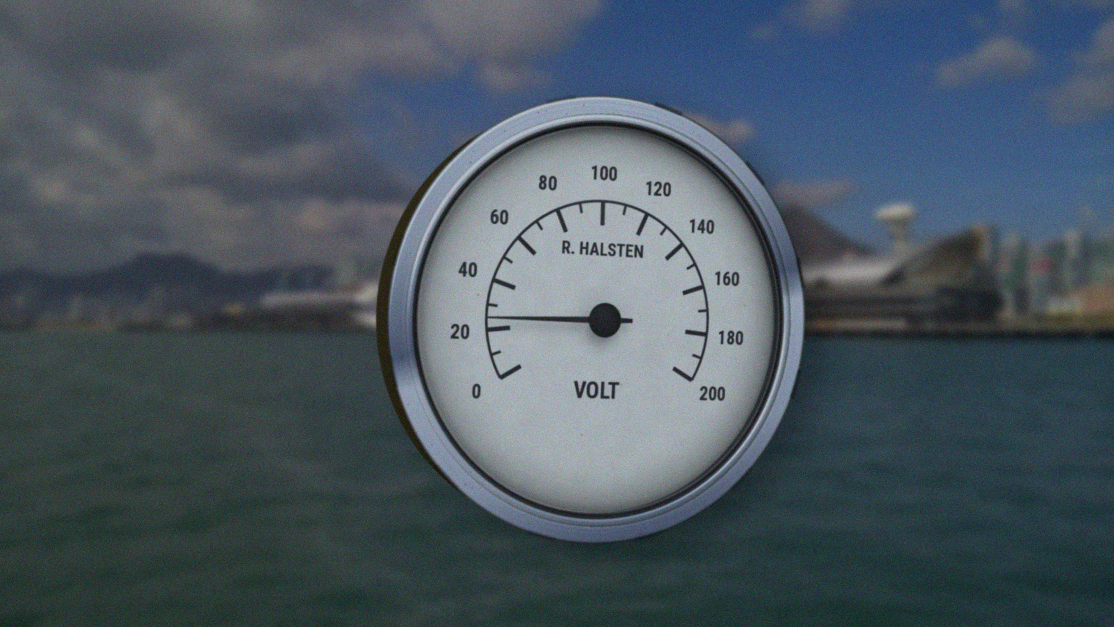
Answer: 25
